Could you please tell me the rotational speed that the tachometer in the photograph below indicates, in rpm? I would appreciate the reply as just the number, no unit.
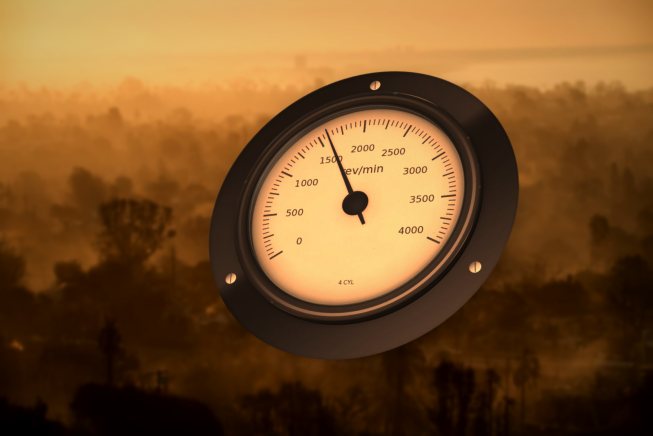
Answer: 1600
